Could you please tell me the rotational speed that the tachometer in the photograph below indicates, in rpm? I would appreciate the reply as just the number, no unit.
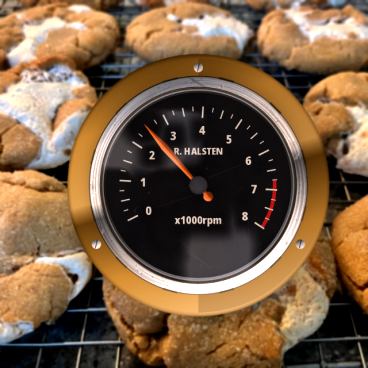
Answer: 2500
